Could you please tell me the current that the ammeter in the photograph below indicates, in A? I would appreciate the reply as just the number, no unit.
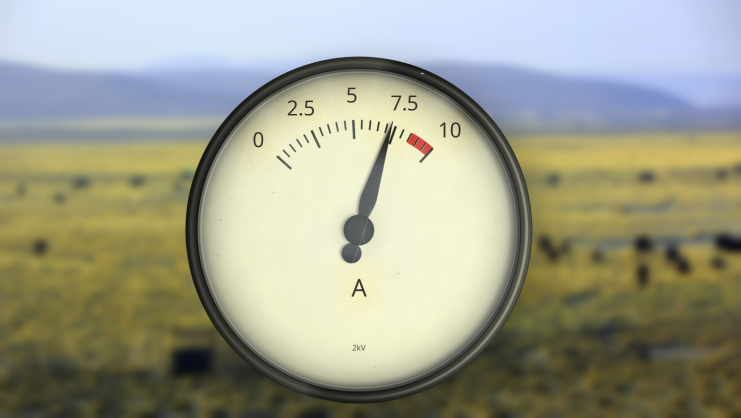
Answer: 7.25
